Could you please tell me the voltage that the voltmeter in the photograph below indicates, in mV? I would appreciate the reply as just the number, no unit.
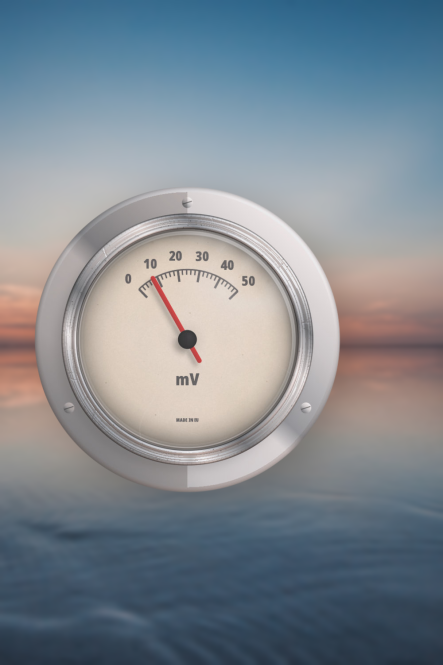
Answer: 8
